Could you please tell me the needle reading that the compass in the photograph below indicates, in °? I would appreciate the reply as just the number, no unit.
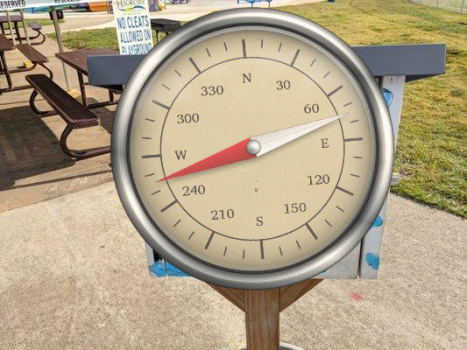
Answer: 255
